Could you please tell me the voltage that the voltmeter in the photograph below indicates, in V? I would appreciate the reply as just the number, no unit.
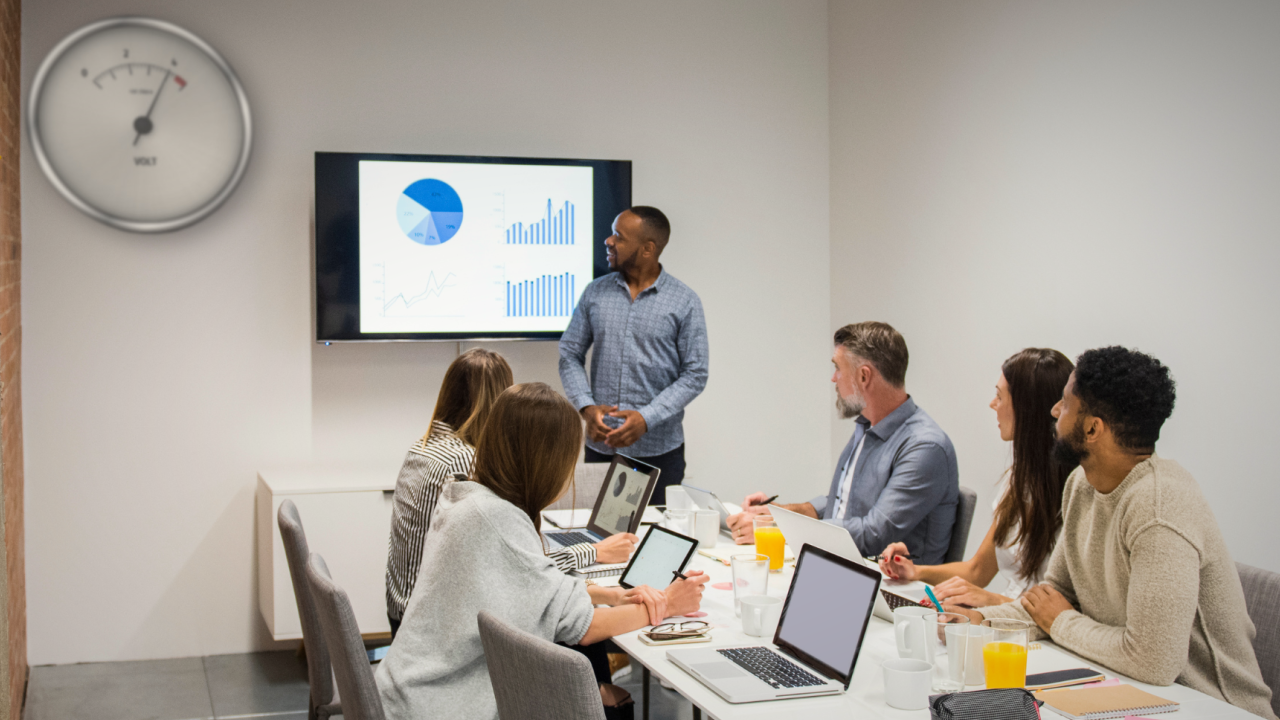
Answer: 4
